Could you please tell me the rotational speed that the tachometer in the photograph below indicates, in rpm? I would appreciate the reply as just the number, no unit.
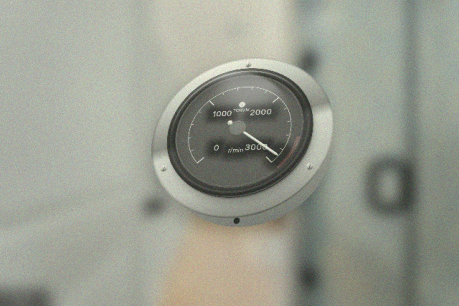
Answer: 2900
